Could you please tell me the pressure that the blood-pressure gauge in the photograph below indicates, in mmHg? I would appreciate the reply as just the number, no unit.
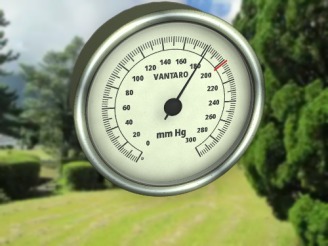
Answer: 180
